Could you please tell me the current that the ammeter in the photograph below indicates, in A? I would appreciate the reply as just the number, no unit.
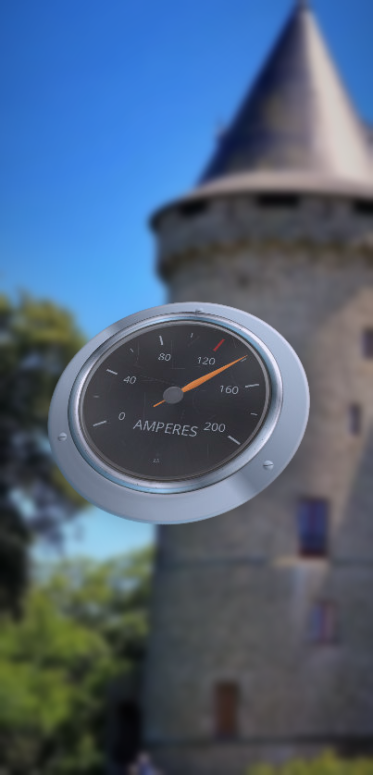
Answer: 140
